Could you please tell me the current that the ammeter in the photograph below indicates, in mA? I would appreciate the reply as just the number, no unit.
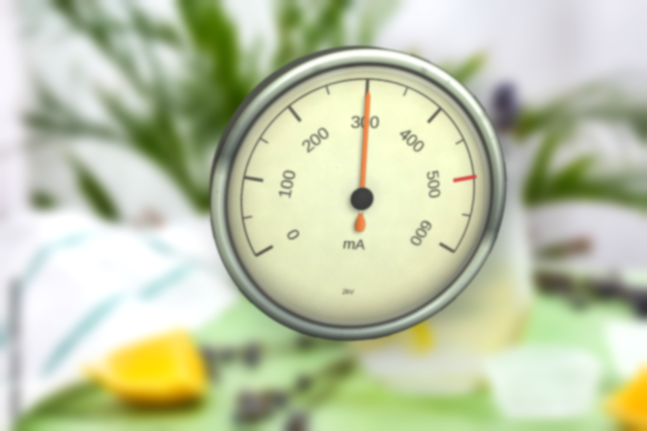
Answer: 300
